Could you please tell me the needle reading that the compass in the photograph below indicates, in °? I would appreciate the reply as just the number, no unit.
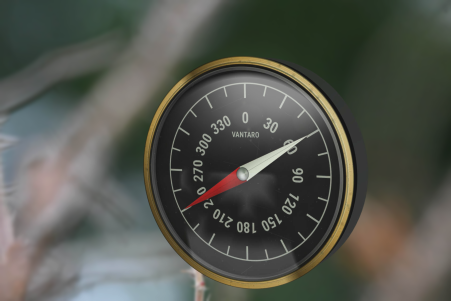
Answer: 240
